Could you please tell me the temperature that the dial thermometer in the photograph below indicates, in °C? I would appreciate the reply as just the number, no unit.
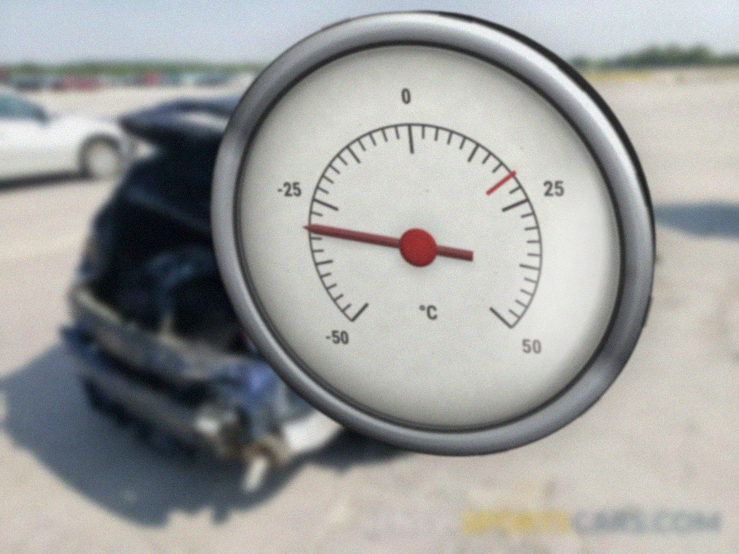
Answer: -30
